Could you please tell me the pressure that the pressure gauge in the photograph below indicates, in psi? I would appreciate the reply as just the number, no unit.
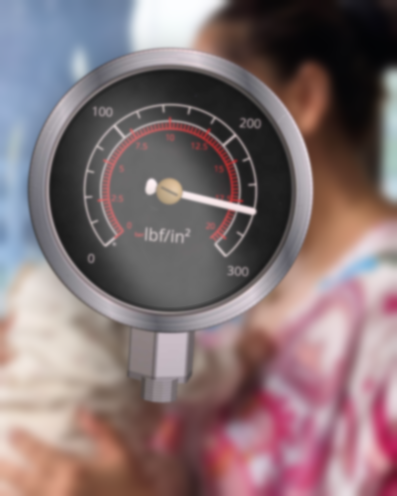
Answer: 260
